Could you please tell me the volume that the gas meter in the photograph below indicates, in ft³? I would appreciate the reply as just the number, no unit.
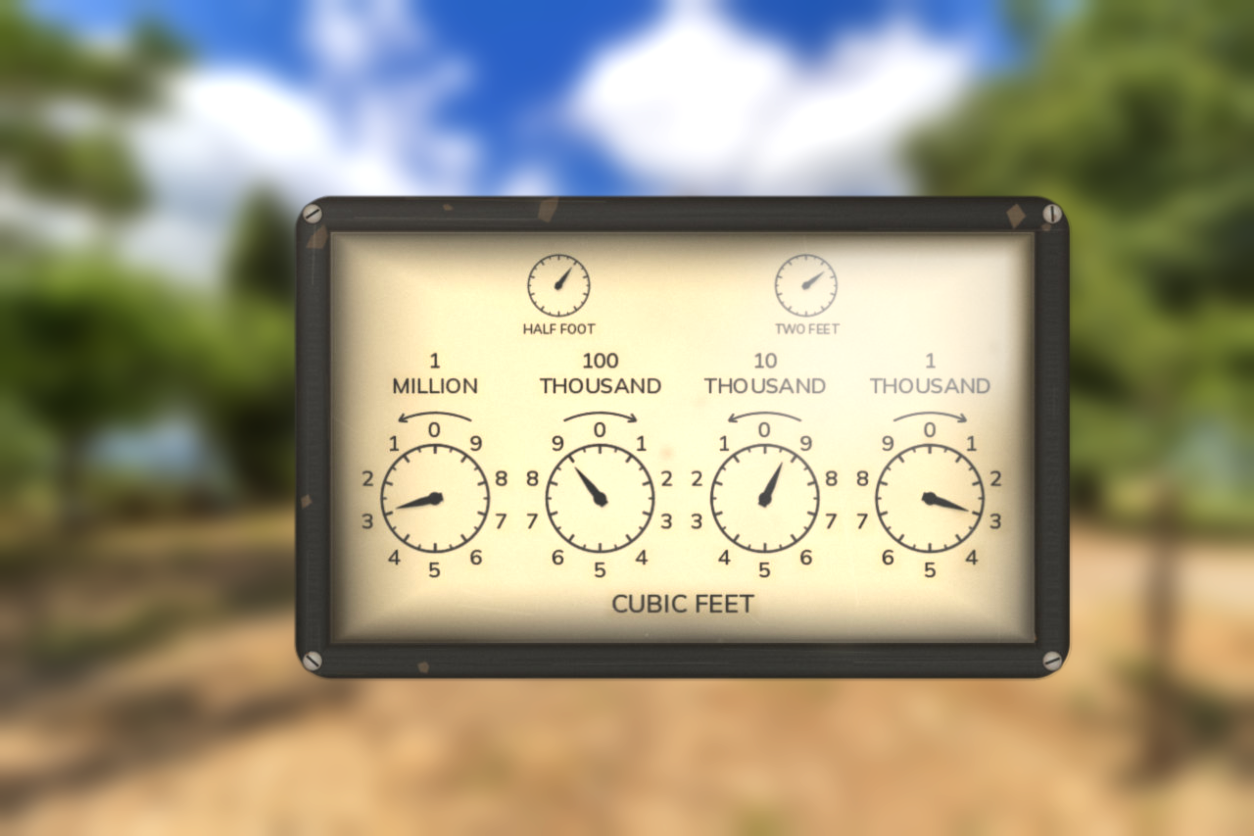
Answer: 289300
